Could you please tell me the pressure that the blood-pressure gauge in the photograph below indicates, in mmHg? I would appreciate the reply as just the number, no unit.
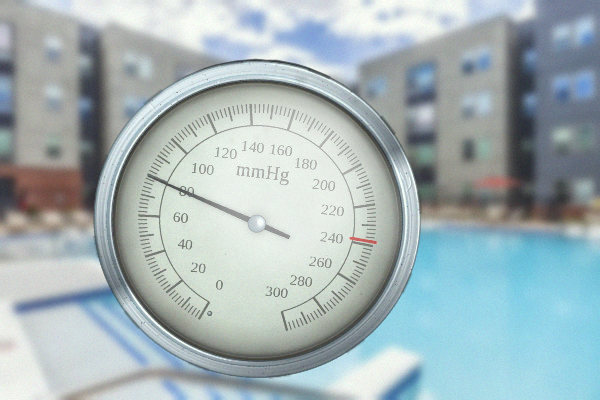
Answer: 80
